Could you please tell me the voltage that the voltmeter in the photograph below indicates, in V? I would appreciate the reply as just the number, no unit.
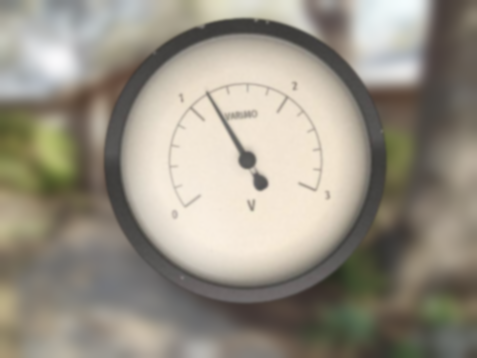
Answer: 1.2
